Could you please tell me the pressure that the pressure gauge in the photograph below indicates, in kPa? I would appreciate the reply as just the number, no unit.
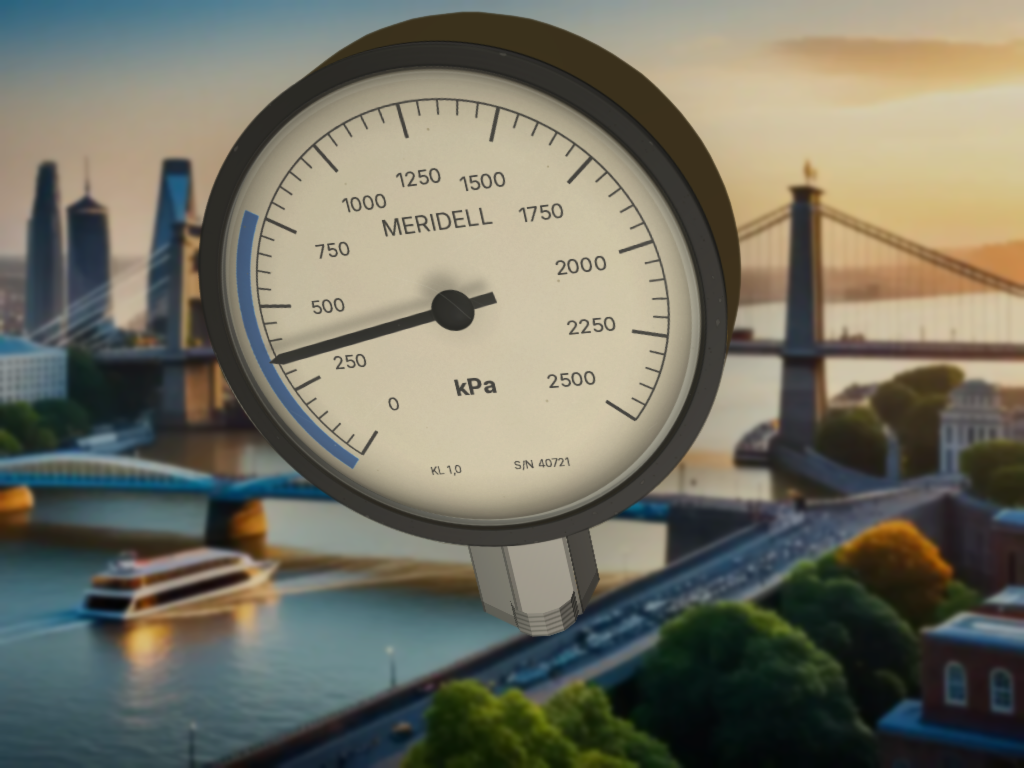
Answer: 350
